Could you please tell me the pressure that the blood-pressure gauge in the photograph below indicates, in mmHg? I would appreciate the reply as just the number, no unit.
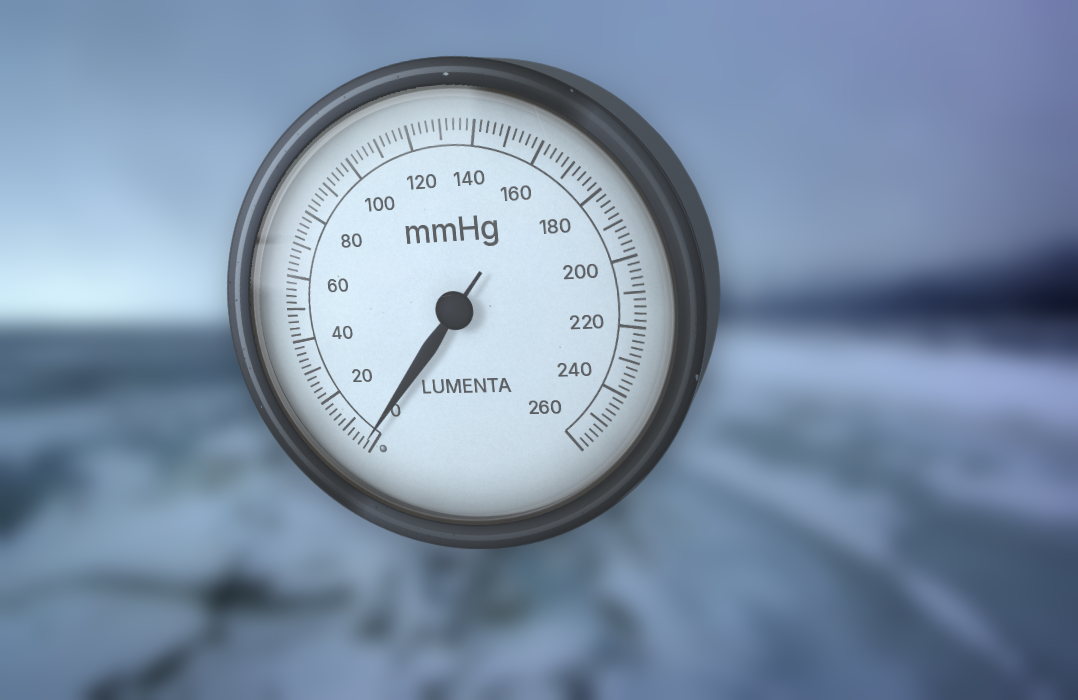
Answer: 2
